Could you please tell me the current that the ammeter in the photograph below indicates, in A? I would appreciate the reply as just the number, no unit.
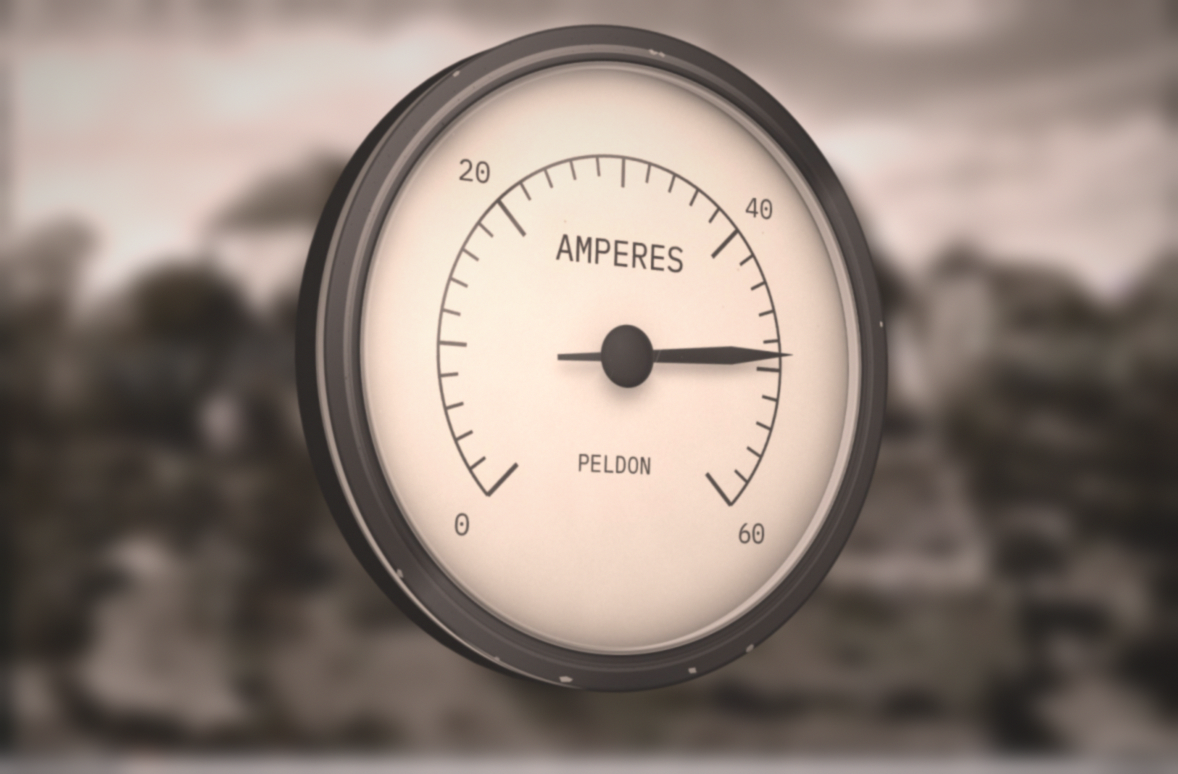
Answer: 49
